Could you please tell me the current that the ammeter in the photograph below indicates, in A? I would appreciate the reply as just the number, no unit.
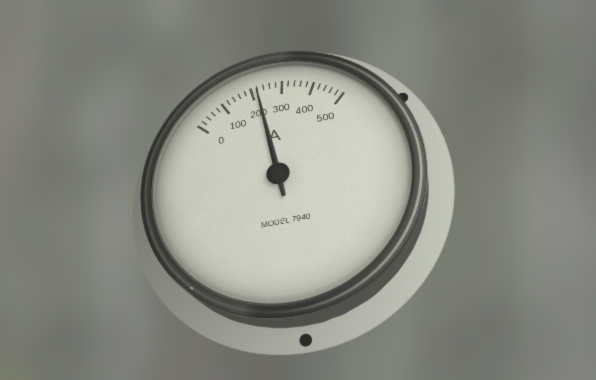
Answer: 220
